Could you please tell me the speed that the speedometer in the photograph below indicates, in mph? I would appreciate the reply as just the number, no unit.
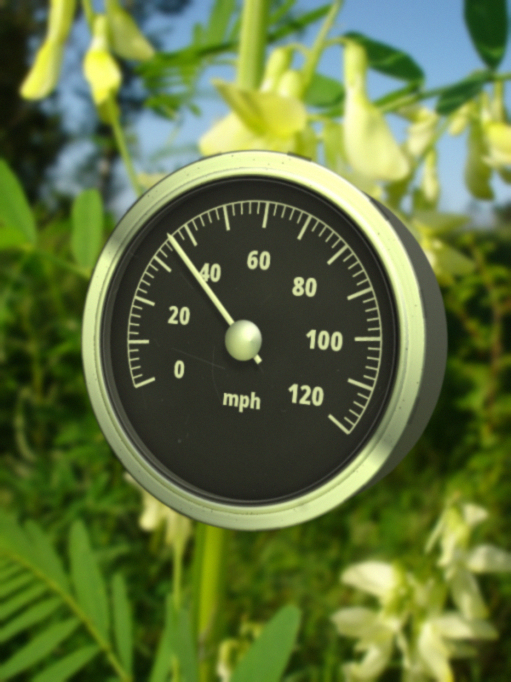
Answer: 36
